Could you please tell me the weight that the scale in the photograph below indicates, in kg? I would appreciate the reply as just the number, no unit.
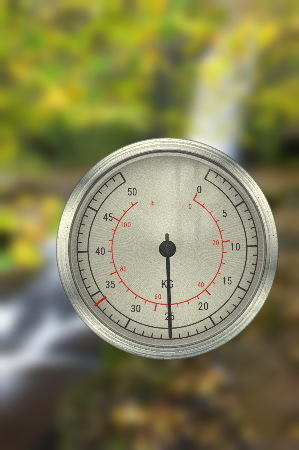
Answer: 25
